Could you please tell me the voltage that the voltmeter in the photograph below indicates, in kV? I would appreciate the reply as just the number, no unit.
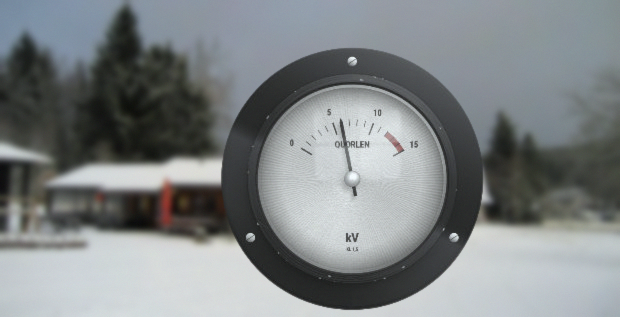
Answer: 6
